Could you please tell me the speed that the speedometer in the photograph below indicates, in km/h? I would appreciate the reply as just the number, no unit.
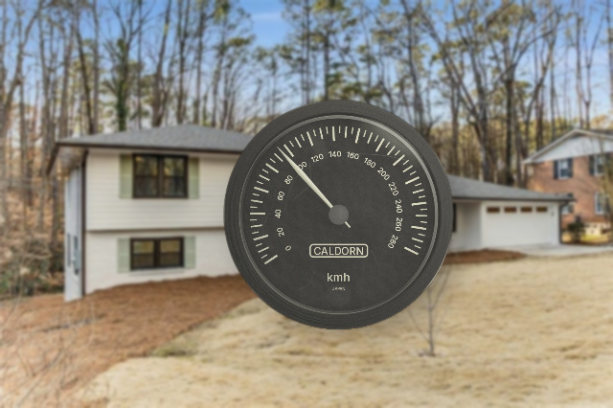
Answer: 95
